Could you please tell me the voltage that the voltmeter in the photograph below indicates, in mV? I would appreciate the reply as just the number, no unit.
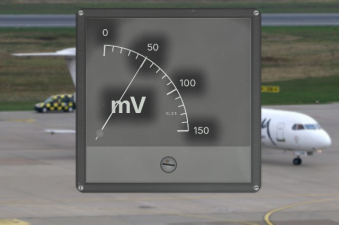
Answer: 50
